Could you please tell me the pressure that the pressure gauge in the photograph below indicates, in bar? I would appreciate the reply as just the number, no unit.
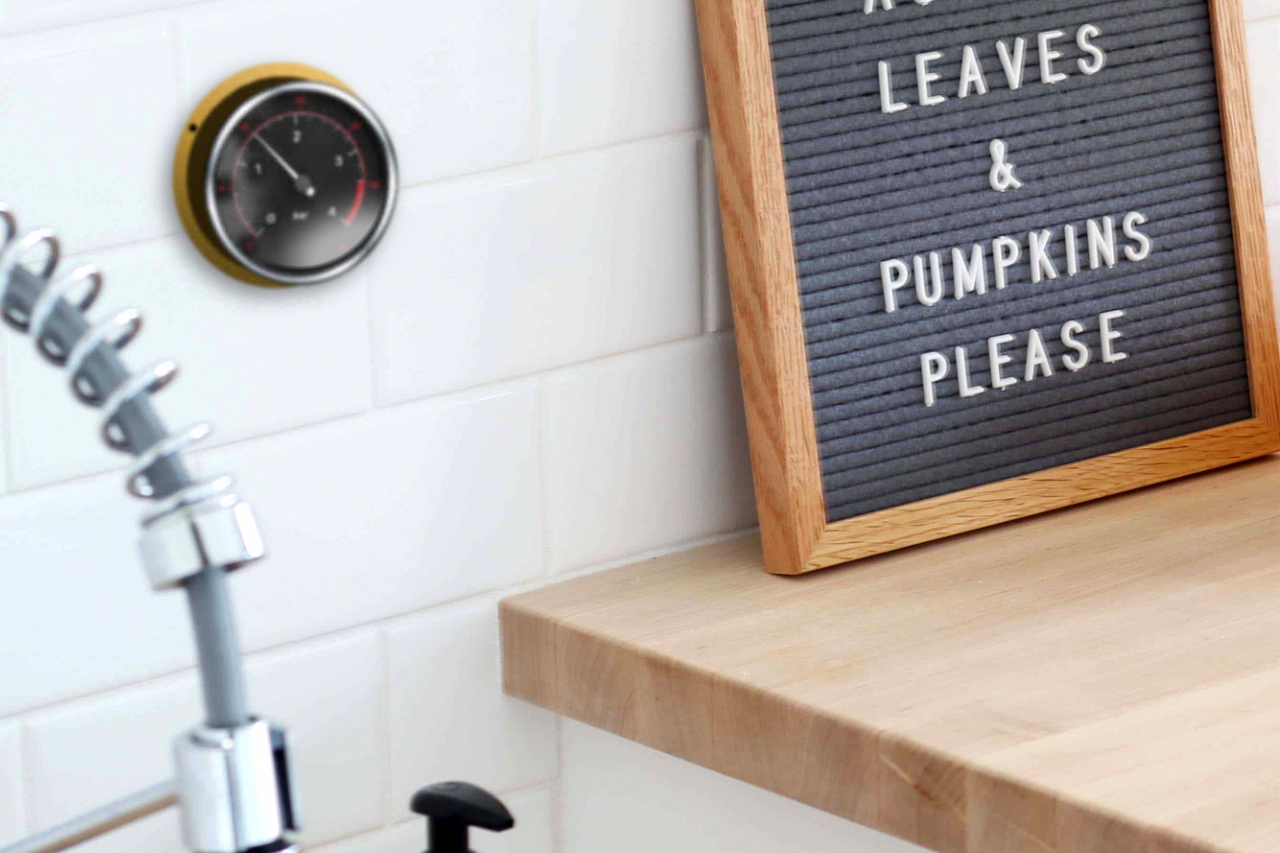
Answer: 1.4
